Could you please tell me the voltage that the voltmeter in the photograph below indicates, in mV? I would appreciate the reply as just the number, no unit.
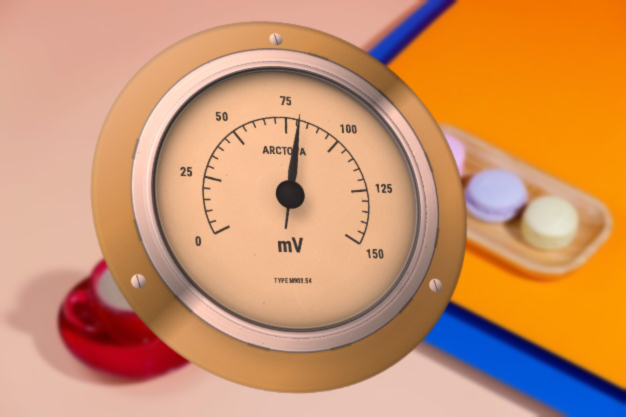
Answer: 80
